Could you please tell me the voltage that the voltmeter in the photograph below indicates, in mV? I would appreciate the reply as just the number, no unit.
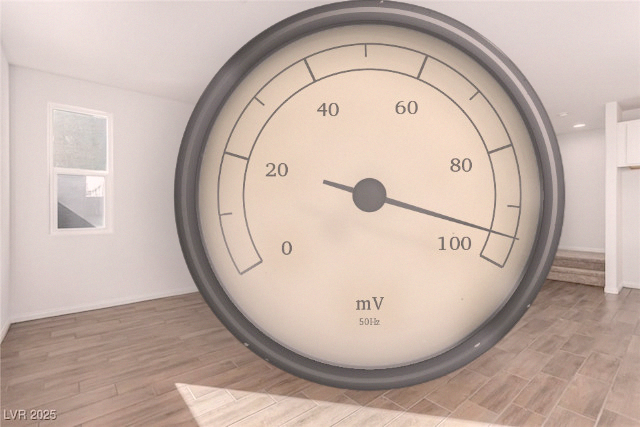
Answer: 95
